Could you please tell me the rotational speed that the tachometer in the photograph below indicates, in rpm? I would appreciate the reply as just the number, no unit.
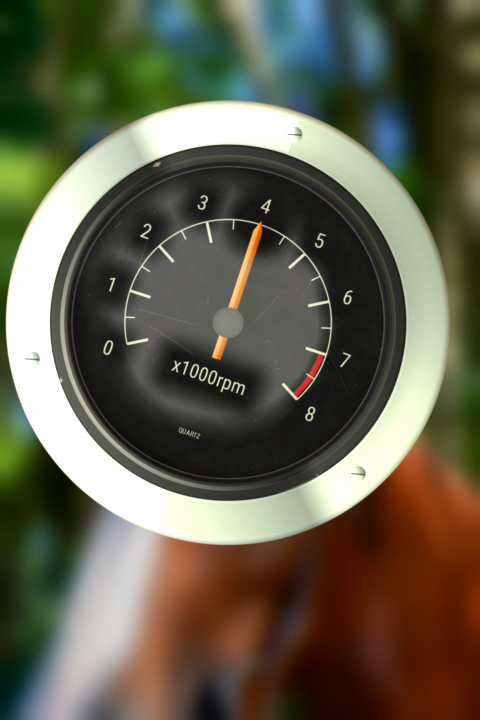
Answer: 4000
